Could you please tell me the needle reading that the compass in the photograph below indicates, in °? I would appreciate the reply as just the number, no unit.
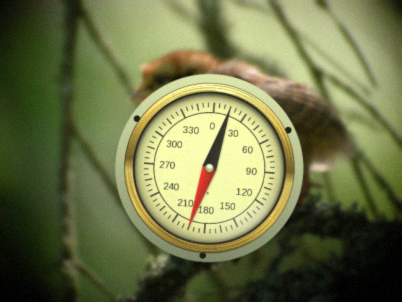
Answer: 195
